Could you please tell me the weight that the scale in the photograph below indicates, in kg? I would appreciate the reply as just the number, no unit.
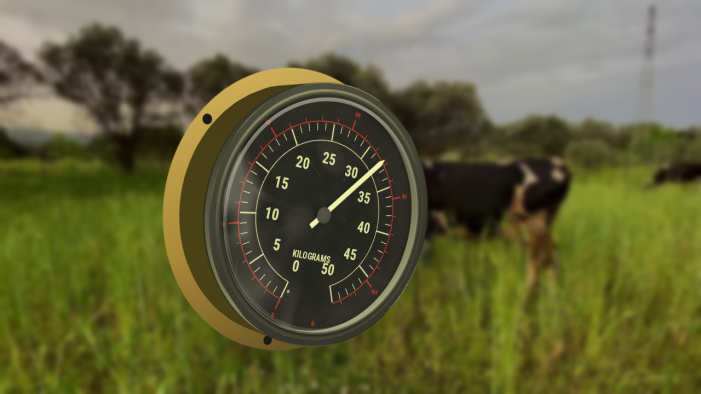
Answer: 32
